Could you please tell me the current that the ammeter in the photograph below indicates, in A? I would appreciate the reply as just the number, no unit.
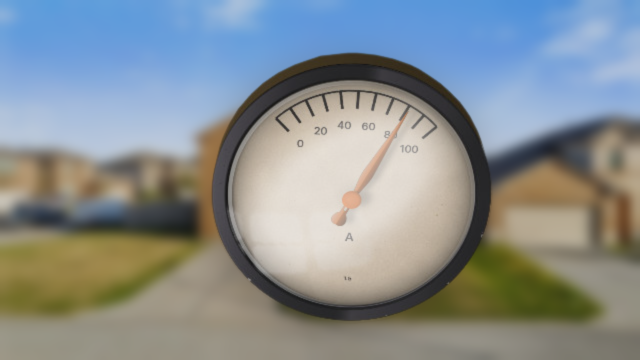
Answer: 80
